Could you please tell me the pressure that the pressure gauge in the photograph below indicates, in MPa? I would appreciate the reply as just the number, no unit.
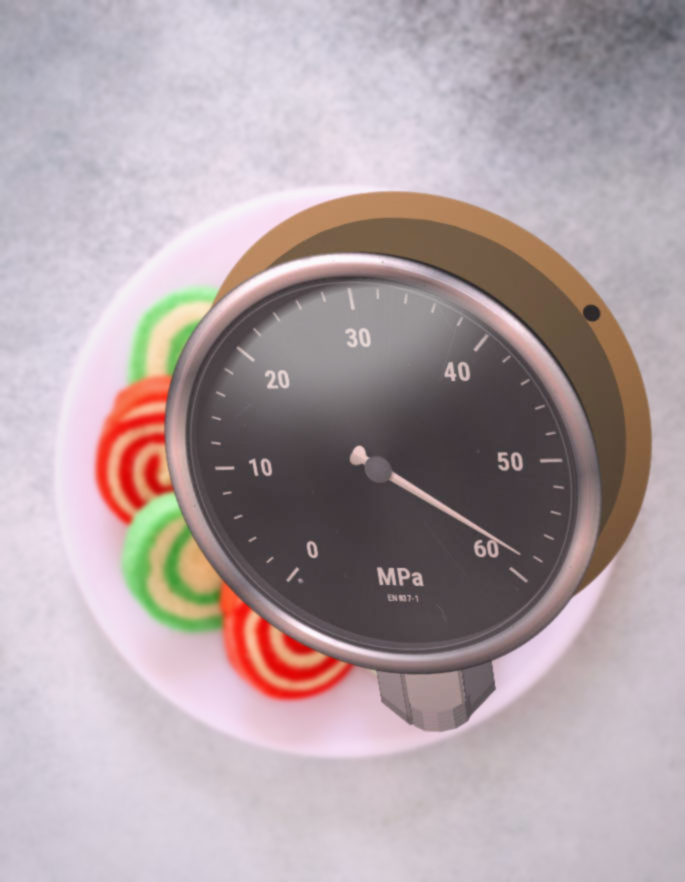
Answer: 58
